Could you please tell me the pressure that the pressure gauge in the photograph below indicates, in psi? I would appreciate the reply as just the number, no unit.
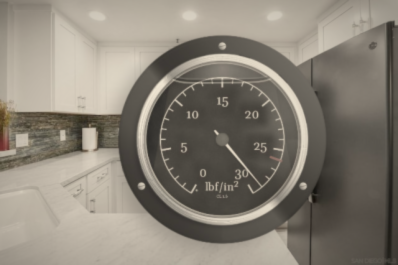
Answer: 29
